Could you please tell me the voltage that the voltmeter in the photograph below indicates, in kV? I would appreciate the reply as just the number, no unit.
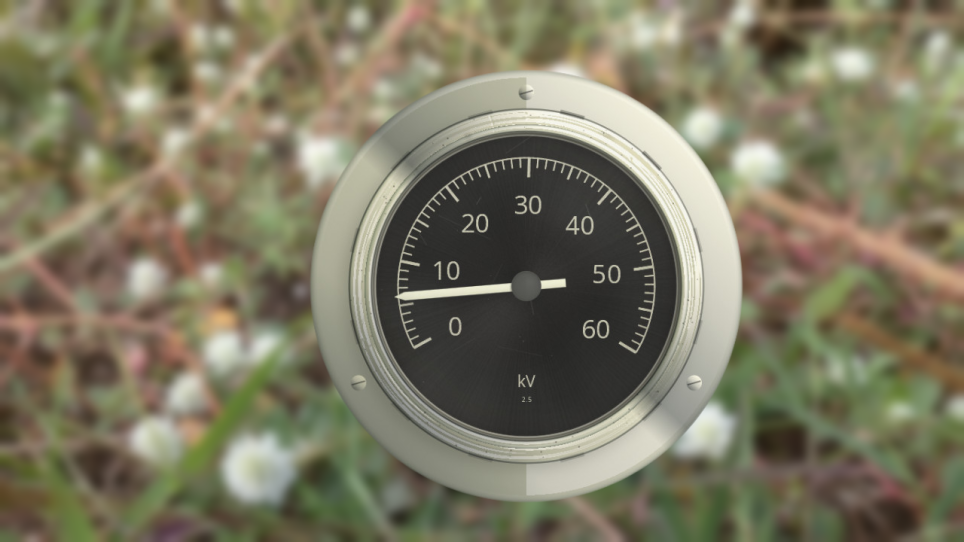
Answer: 6
